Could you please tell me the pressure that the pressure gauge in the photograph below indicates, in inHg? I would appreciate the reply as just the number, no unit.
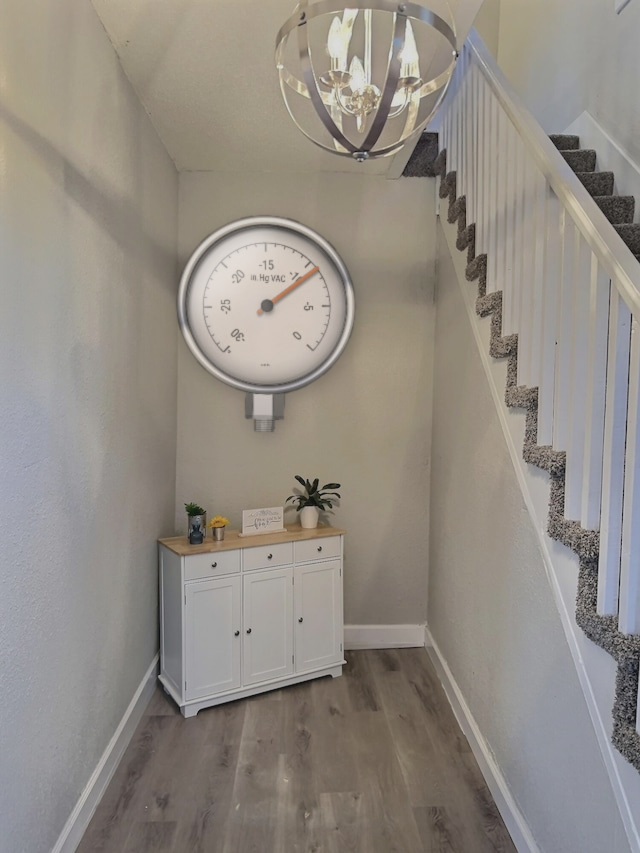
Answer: -9
